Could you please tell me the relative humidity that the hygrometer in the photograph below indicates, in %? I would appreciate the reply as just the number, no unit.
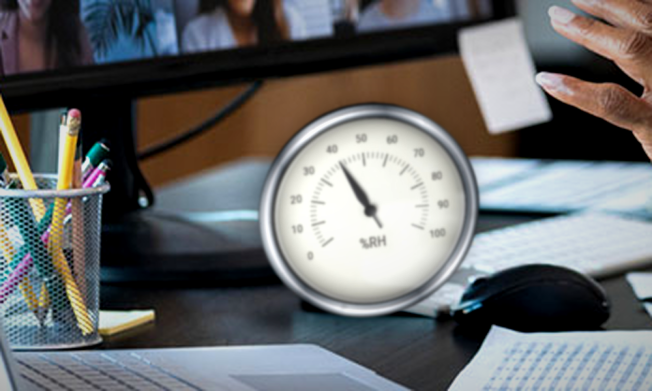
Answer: 40
